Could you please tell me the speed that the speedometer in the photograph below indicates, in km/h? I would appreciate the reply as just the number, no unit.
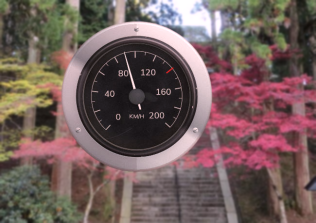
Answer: 90
